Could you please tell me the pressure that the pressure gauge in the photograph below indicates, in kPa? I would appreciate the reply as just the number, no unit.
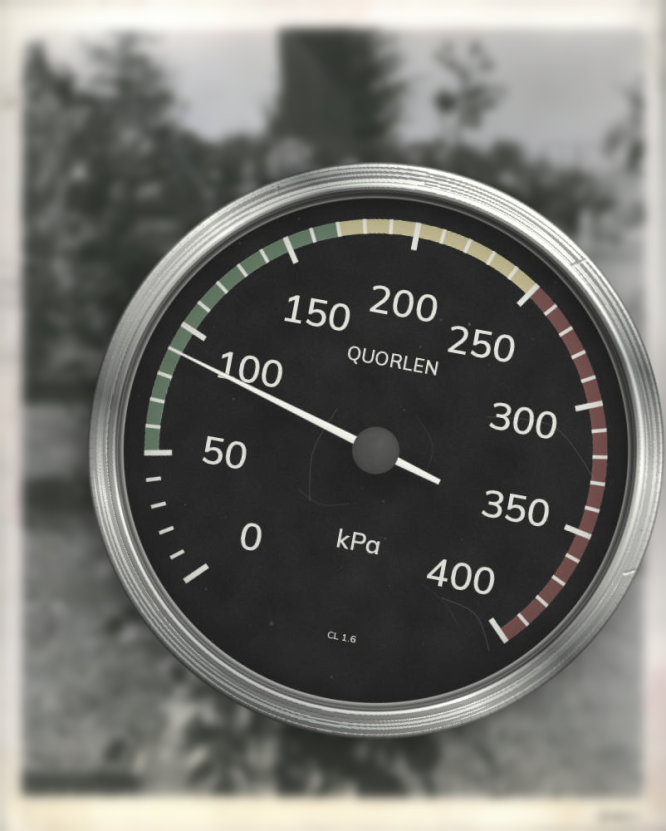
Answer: 90
